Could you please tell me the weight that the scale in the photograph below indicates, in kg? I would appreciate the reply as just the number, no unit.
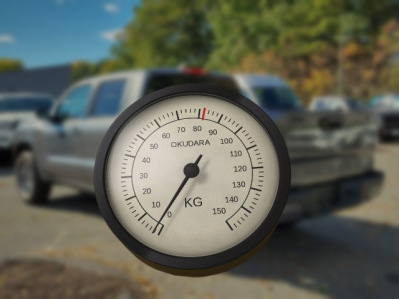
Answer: 2
